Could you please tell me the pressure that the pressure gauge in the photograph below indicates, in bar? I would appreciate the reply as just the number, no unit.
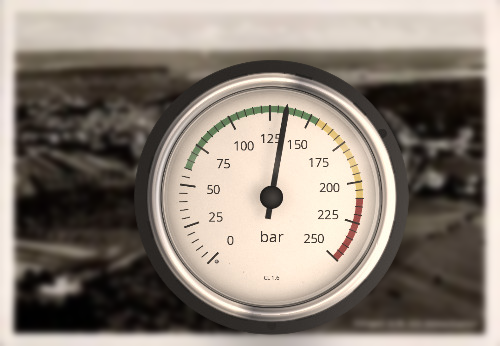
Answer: 135
